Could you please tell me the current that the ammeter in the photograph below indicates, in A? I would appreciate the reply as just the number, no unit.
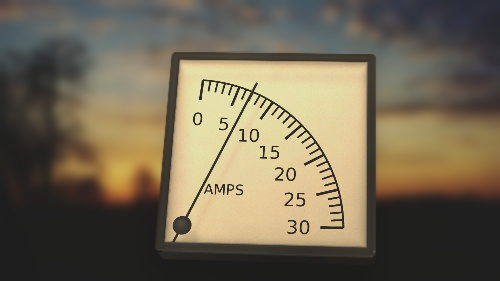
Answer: 7
